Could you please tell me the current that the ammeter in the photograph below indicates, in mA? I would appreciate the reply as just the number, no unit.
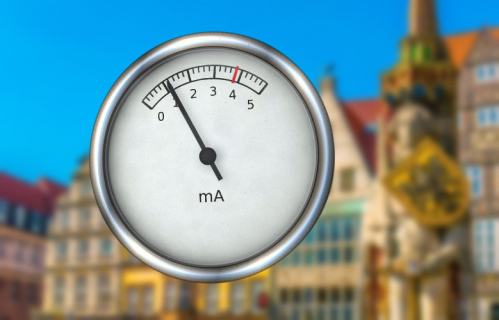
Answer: 1.2
